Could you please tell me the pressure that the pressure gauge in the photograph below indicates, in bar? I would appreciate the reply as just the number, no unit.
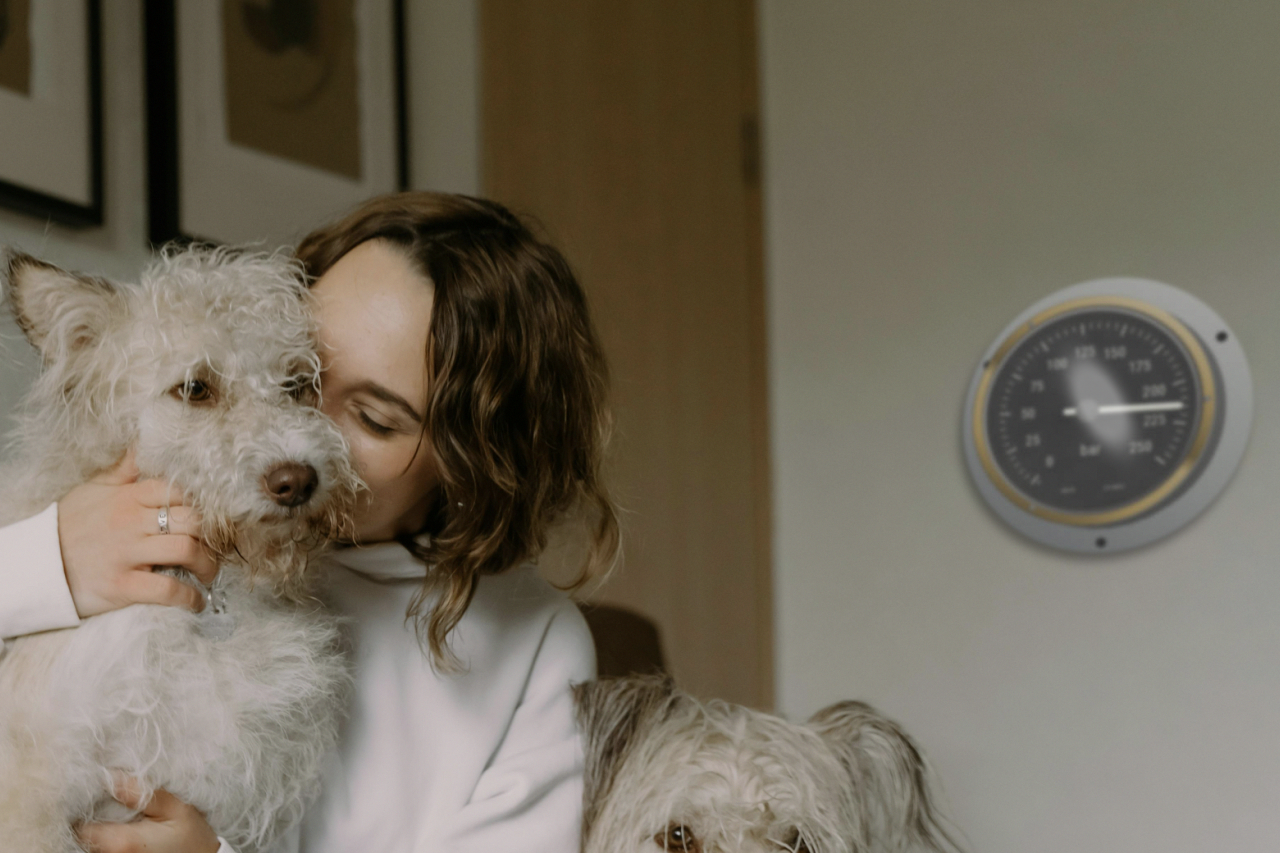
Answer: 215
